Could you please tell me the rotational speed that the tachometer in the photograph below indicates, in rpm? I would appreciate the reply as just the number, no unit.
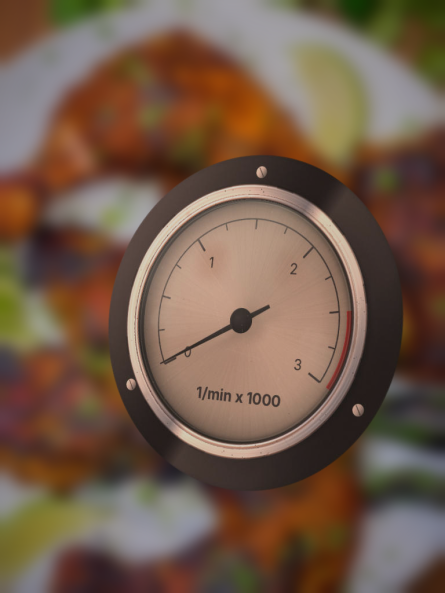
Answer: 0
